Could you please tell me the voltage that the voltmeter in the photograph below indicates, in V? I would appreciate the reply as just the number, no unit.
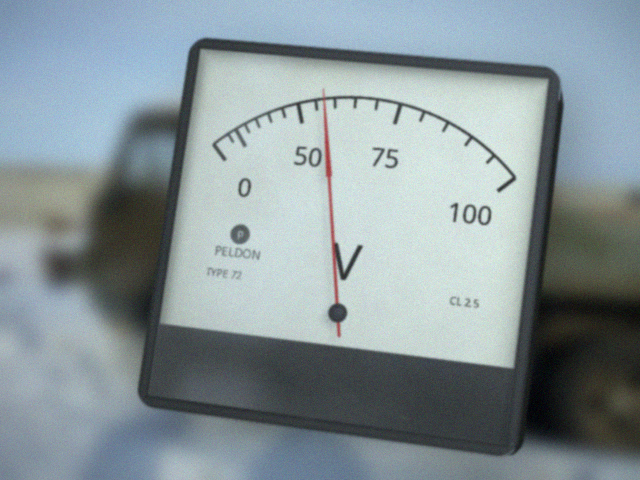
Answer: 57.5
